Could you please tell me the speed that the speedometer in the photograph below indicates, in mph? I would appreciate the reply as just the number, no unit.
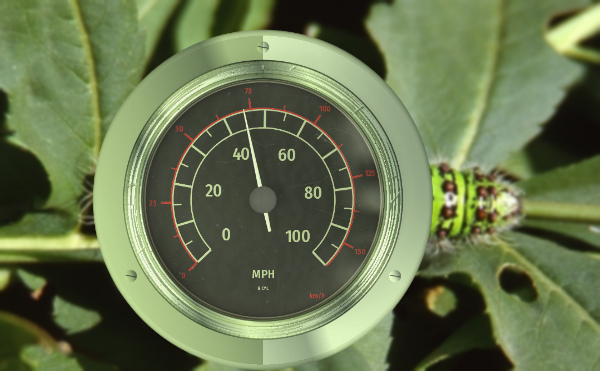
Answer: 45
